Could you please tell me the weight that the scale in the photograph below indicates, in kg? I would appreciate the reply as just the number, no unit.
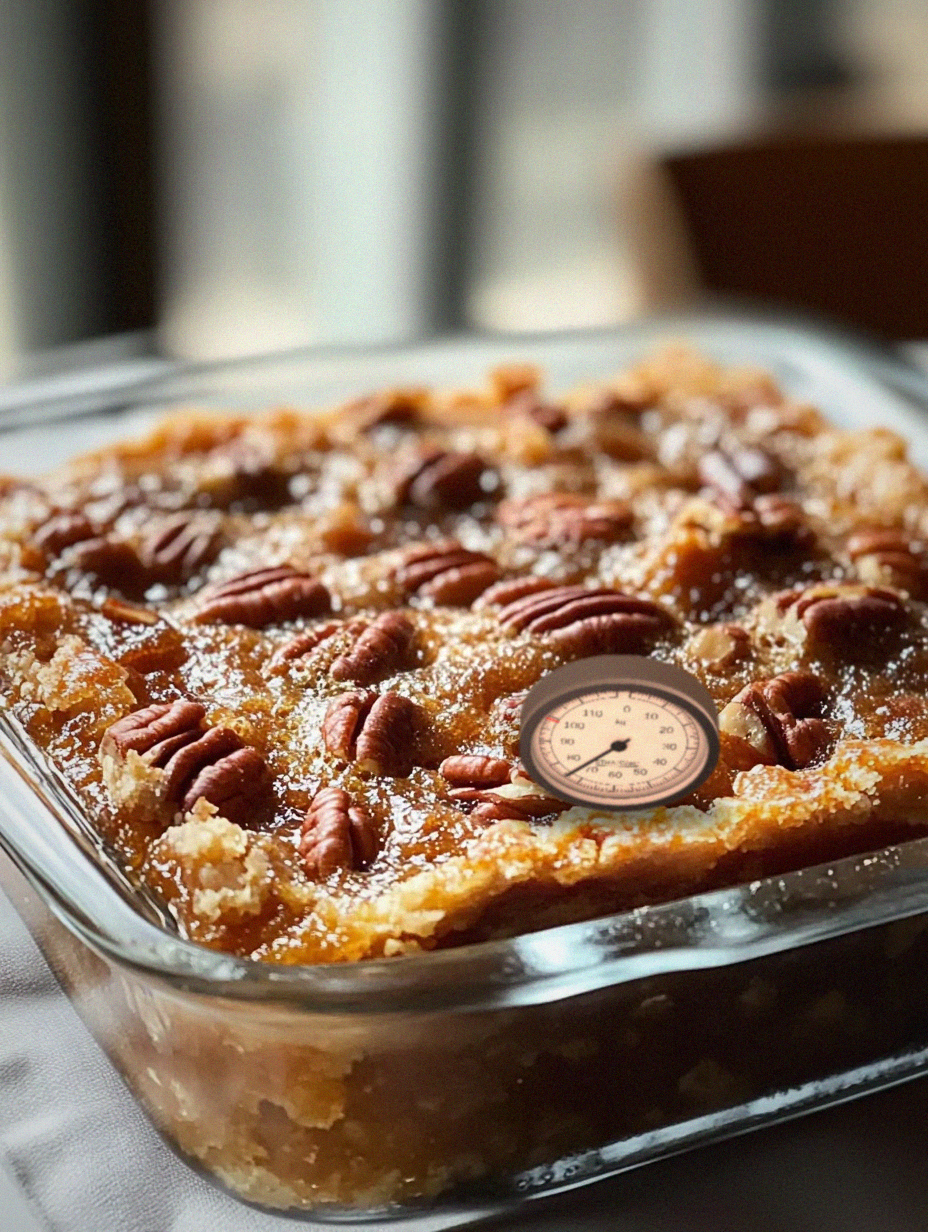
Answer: 75
